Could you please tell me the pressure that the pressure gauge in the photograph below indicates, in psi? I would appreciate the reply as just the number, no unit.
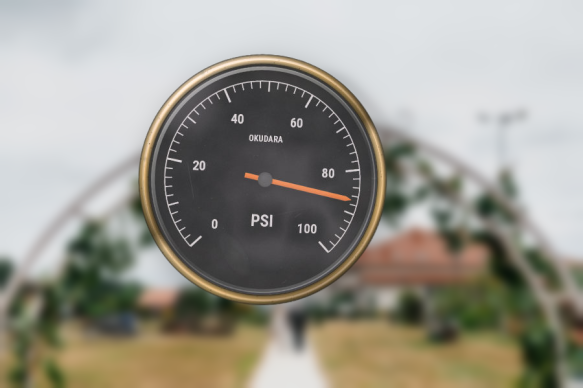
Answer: 87
